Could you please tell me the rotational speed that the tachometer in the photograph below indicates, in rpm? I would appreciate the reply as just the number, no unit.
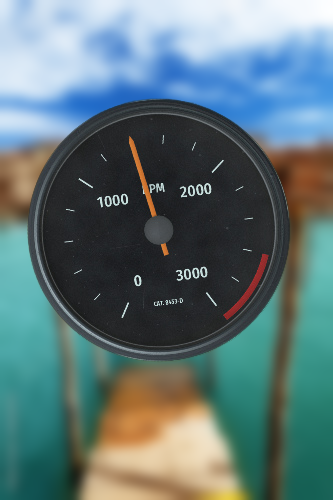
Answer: 1400
